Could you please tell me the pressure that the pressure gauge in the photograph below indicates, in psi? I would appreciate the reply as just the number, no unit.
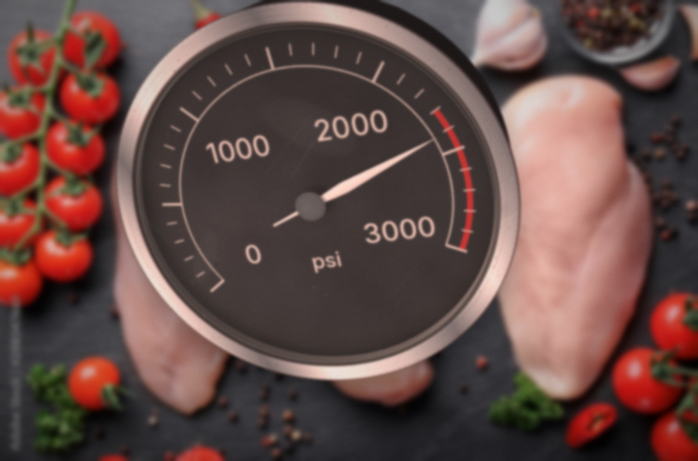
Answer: 2400
